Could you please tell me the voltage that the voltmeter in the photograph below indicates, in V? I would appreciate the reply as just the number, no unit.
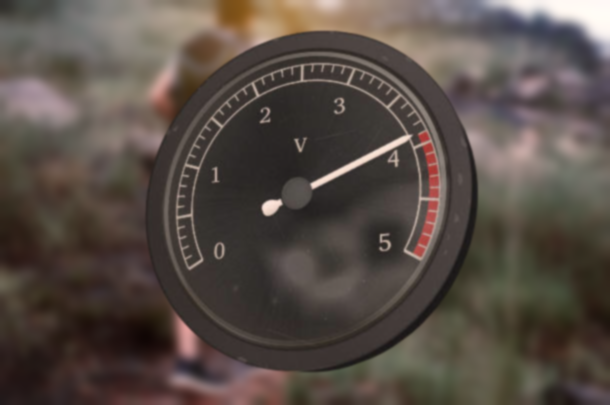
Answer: 3.9
